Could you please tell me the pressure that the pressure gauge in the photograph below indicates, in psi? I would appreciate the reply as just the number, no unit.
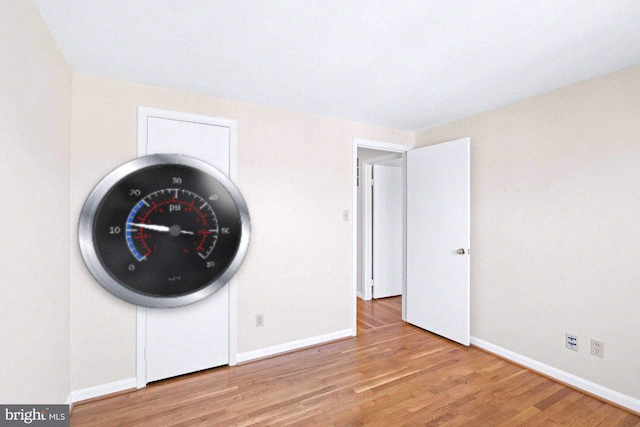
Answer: 12
